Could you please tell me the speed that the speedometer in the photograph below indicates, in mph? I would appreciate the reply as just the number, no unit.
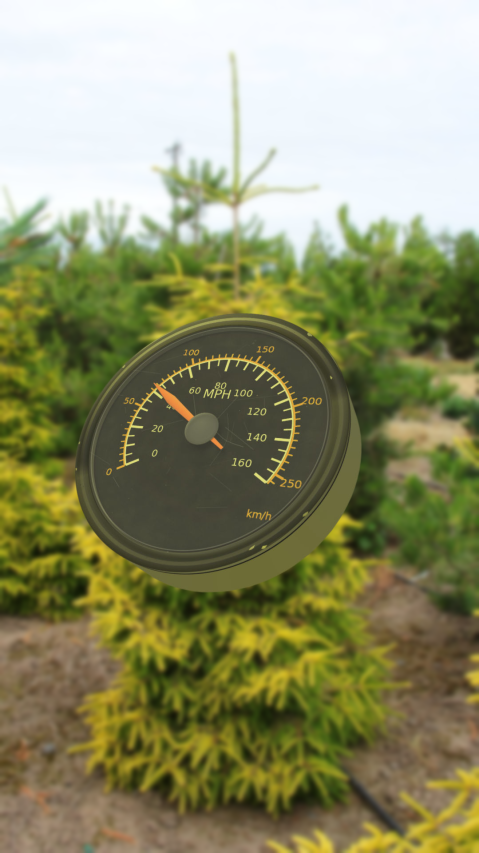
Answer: 42.5
